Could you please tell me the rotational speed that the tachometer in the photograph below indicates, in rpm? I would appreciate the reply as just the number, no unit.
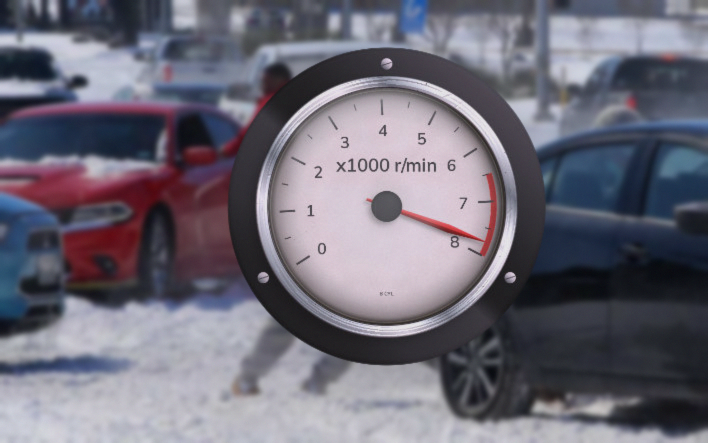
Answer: 7750
